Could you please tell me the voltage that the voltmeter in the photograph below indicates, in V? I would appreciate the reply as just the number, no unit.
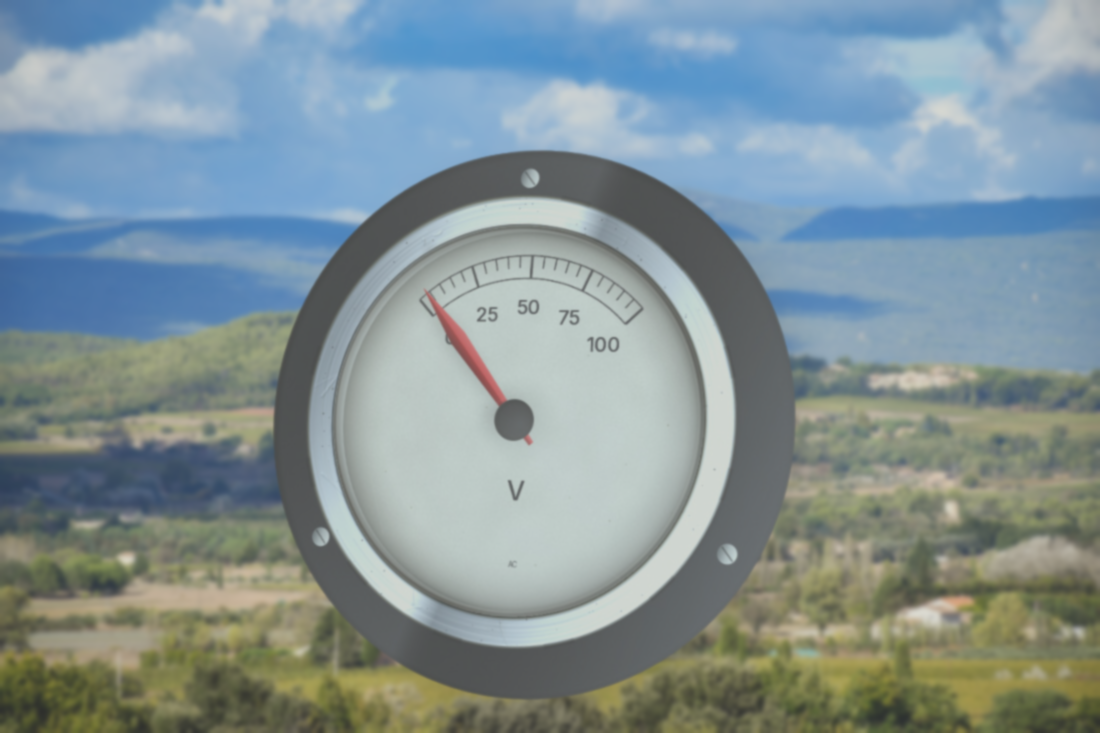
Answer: 5
